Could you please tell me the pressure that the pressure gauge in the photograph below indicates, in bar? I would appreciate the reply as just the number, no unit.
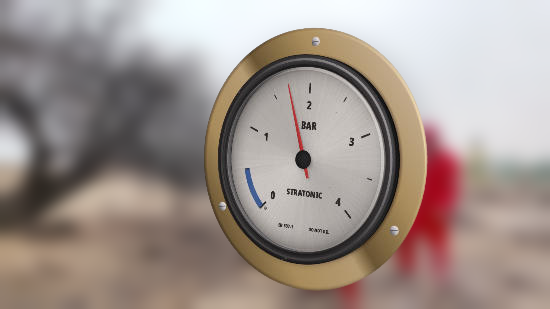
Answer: 1.75
